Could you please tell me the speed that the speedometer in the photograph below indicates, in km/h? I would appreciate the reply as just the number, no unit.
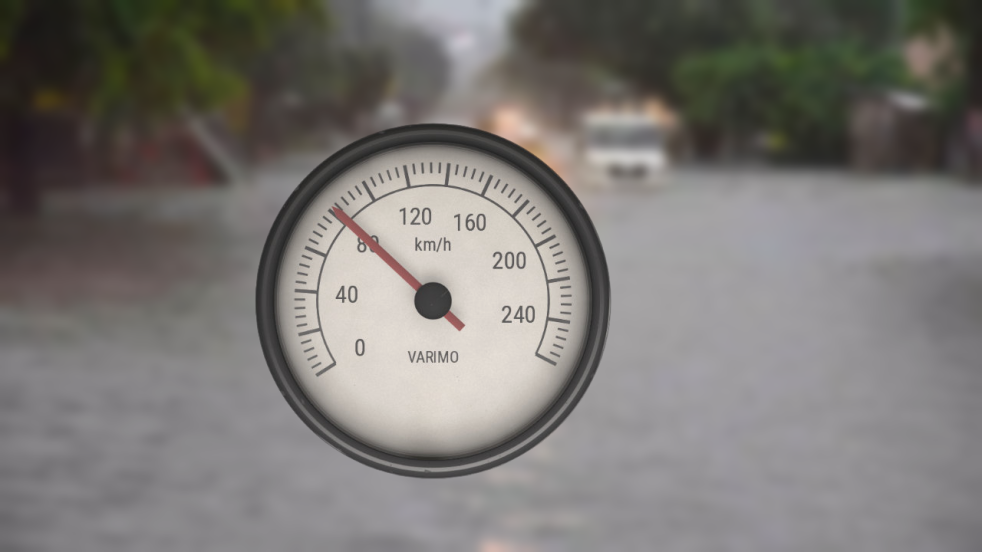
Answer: 82
